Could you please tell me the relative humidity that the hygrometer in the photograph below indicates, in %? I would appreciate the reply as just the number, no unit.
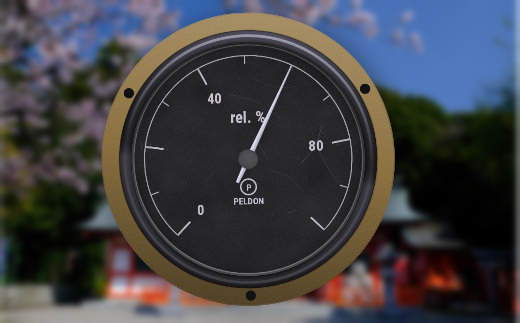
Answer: 60
